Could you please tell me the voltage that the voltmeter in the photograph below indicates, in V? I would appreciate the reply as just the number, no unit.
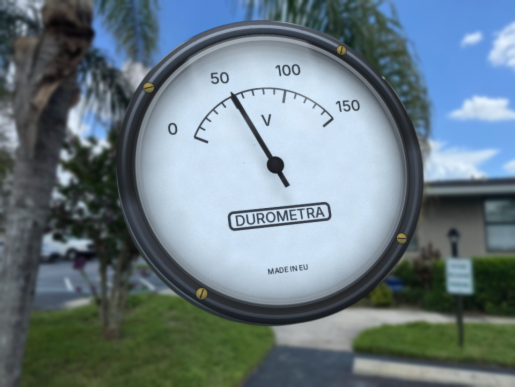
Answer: 50
